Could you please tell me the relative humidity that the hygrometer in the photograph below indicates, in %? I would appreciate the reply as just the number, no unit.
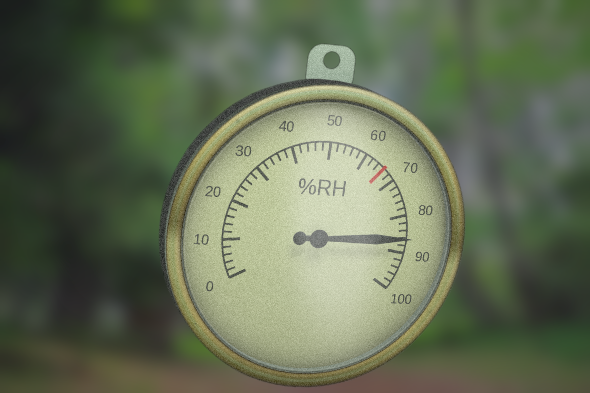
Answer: 86
